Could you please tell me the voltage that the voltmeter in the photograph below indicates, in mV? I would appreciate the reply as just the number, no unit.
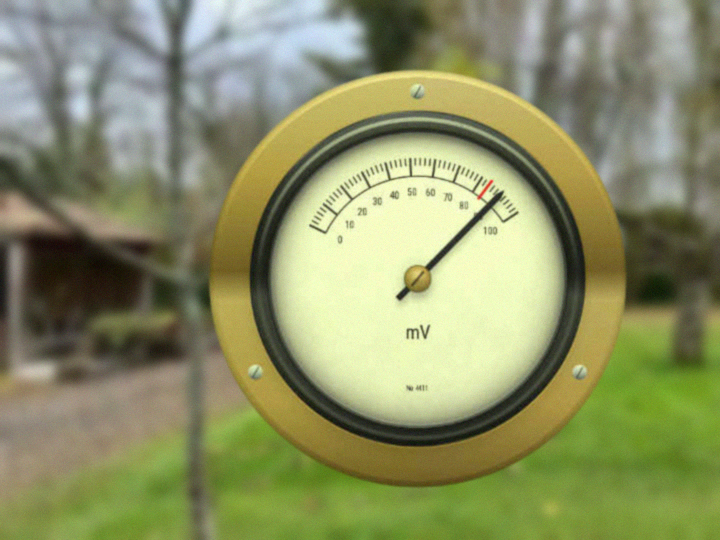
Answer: 90
